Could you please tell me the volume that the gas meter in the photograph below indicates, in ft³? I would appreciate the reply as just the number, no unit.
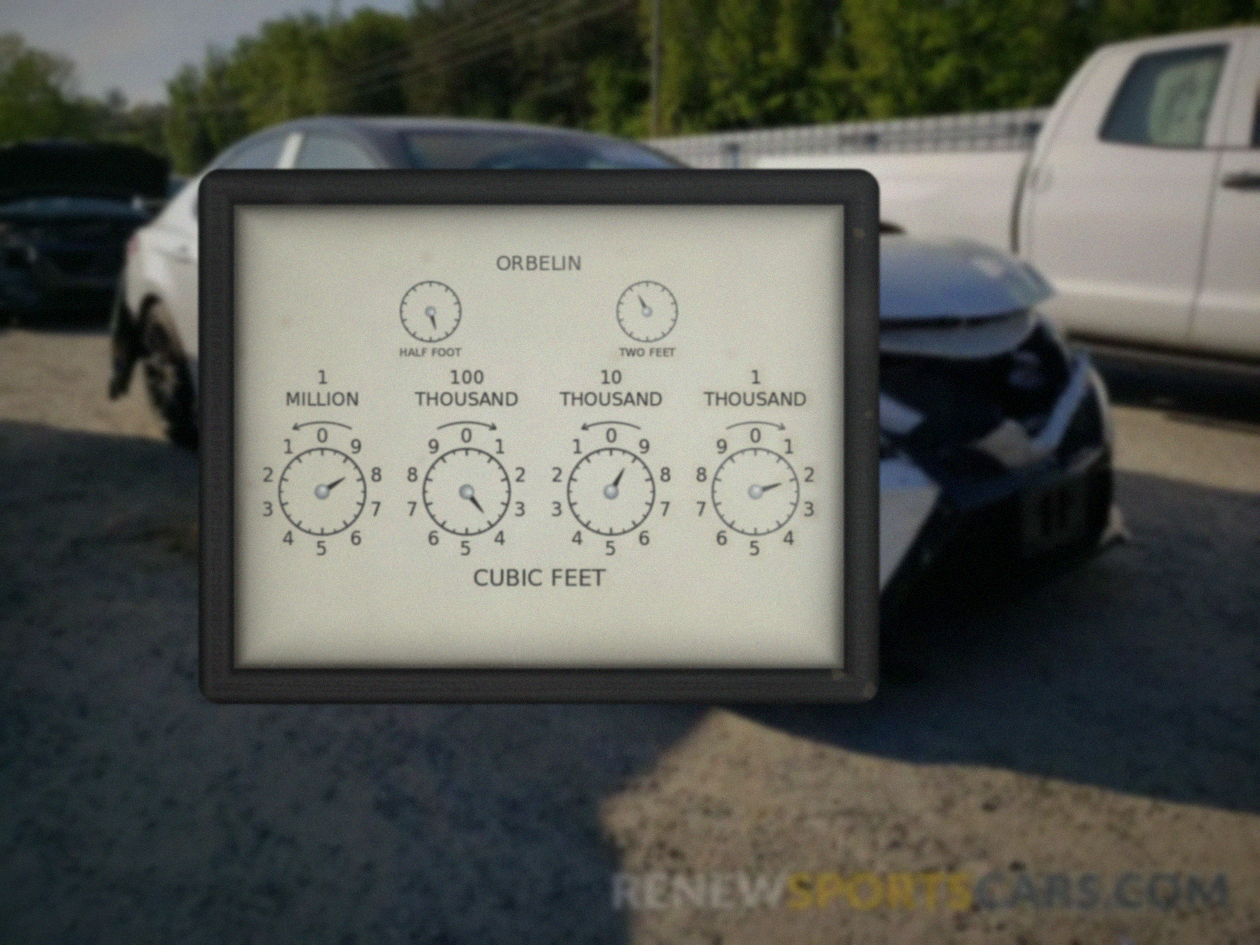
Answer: 839200
